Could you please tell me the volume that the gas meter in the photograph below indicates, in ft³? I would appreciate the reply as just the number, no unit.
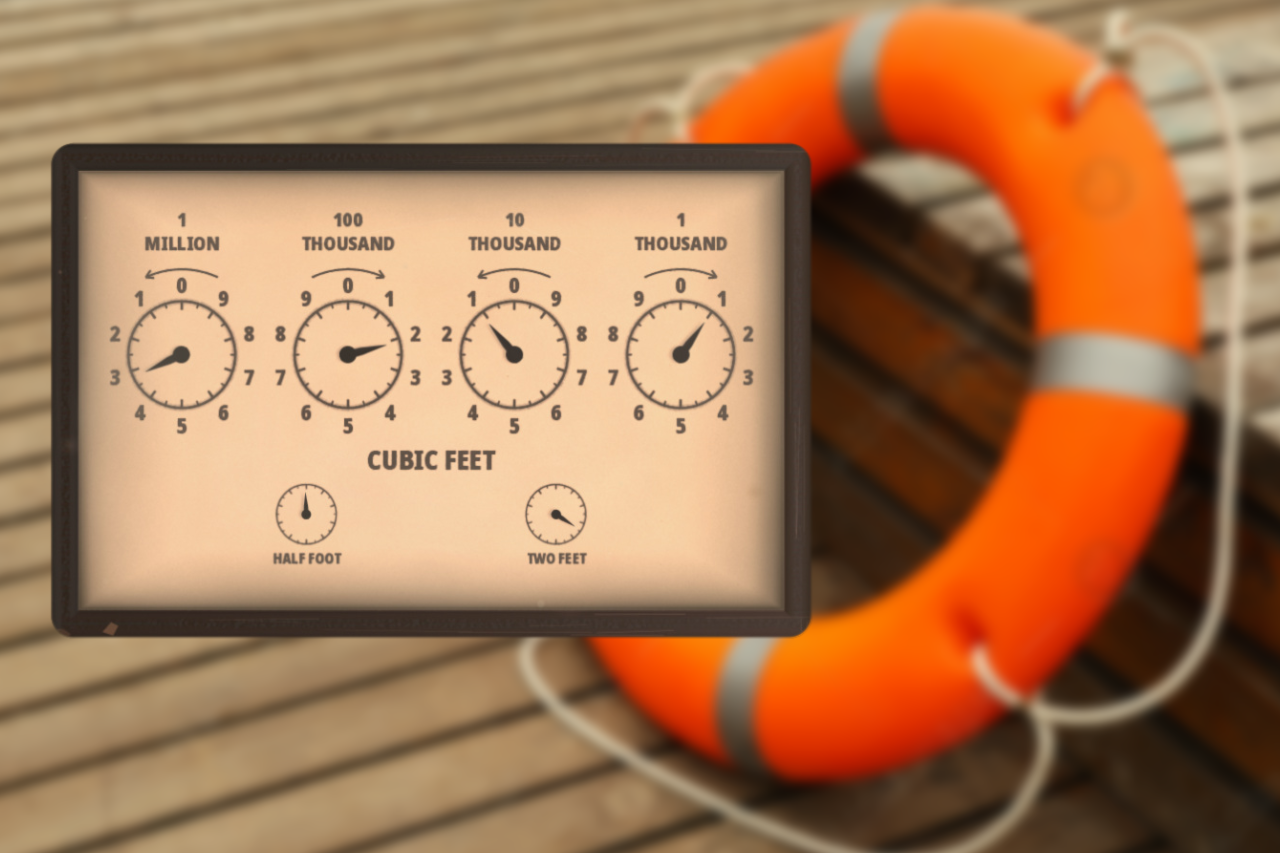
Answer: 321100
